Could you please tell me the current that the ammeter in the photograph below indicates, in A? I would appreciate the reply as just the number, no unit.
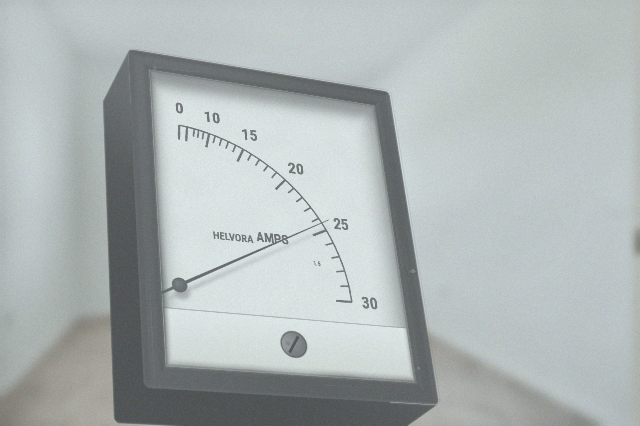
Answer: 24.5
